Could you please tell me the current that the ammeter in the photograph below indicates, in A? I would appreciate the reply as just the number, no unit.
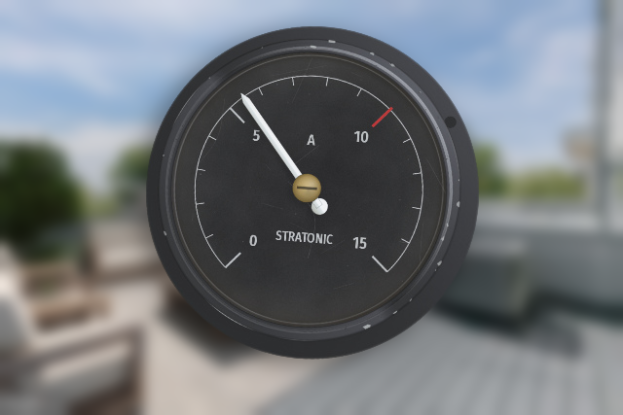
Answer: 5.5
